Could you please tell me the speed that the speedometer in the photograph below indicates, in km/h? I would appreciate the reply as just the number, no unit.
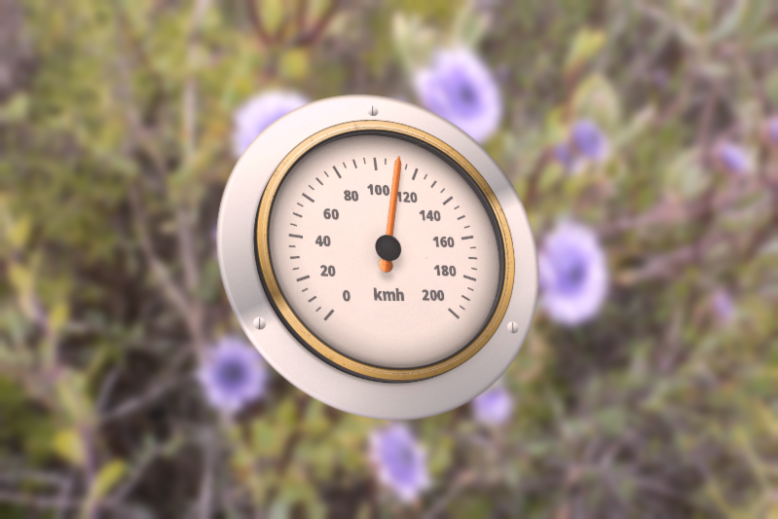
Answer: 110
